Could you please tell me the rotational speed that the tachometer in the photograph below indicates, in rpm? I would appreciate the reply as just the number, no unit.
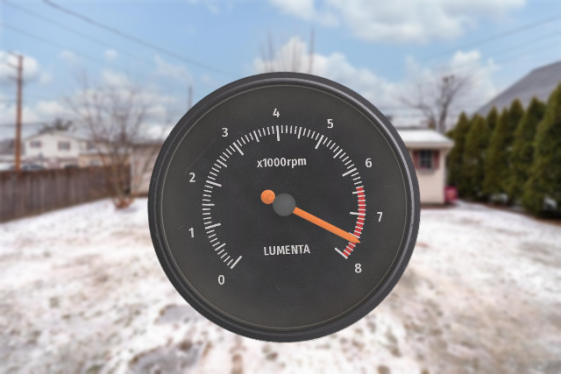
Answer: 7600
